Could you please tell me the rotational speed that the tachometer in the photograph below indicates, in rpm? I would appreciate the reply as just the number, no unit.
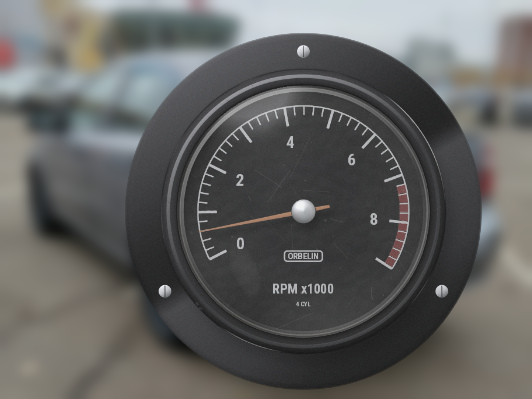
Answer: 600
